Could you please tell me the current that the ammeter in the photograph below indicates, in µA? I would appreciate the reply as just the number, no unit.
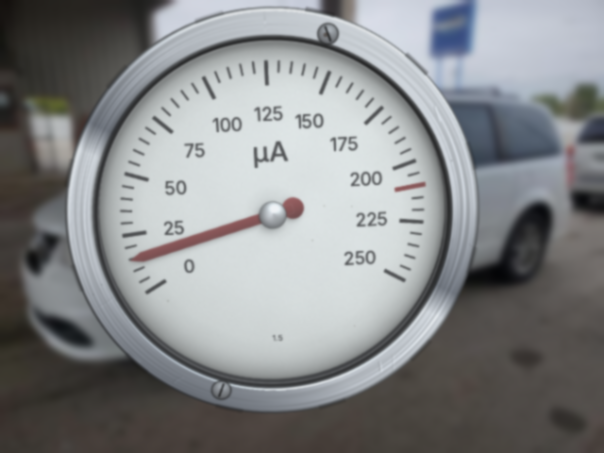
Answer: 15
